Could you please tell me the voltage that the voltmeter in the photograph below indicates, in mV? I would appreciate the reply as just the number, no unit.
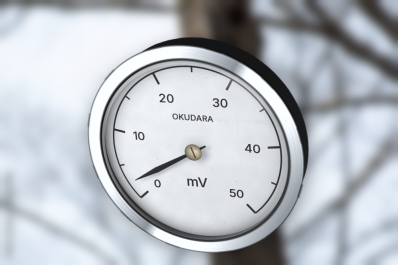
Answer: 2.5
